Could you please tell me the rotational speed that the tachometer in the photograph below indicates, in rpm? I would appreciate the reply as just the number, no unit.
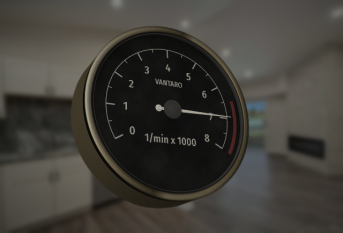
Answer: 7000
